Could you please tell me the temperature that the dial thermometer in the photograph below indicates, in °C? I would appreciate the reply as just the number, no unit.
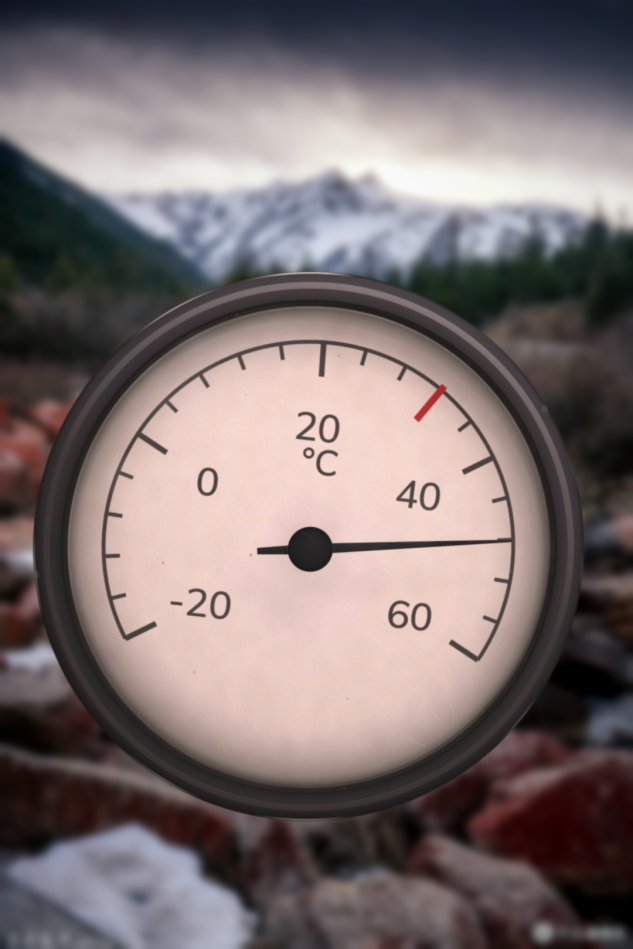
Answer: 48
